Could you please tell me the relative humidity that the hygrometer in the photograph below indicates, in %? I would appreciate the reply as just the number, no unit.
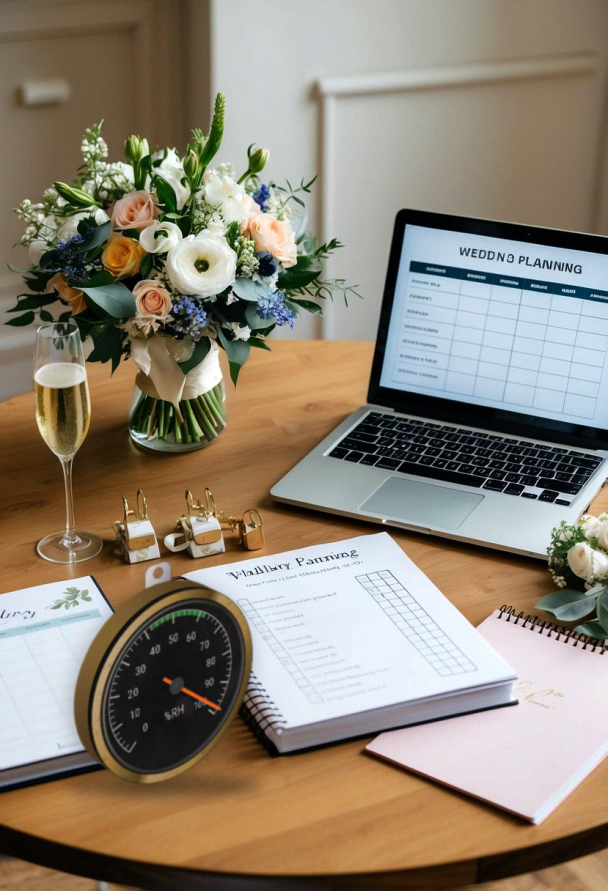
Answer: 98
